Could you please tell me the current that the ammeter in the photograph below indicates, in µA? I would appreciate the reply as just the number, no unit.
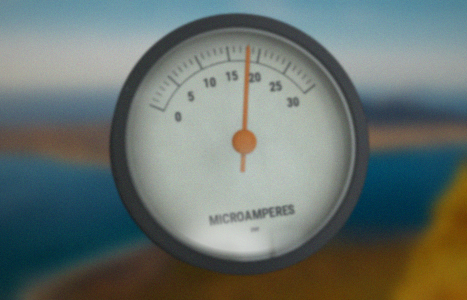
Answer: 18
